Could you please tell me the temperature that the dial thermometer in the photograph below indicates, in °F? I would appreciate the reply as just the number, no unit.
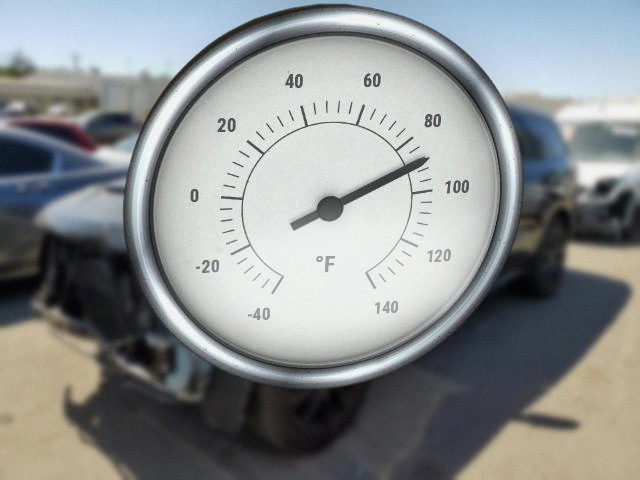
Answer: 88
